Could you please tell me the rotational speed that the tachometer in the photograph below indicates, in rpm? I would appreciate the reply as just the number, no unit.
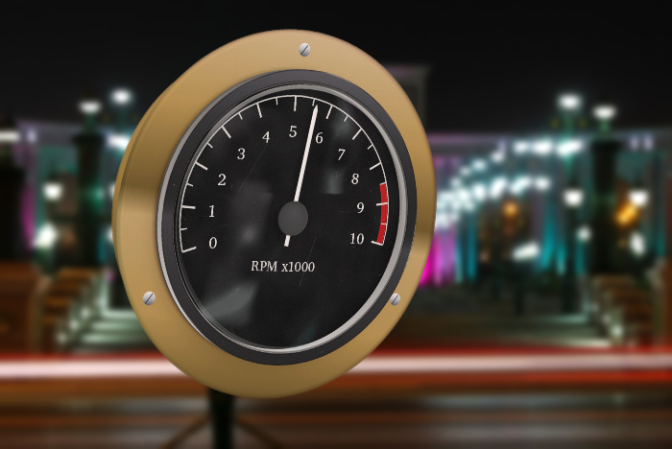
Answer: 5500
